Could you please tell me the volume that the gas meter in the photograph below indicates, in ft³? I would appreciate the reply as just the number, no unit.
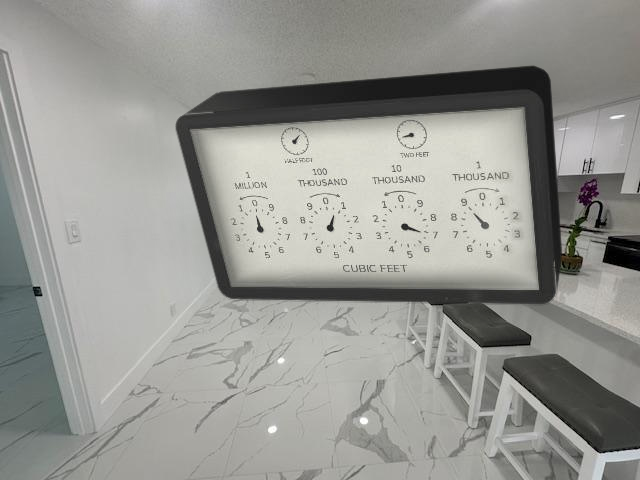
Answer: 6900
